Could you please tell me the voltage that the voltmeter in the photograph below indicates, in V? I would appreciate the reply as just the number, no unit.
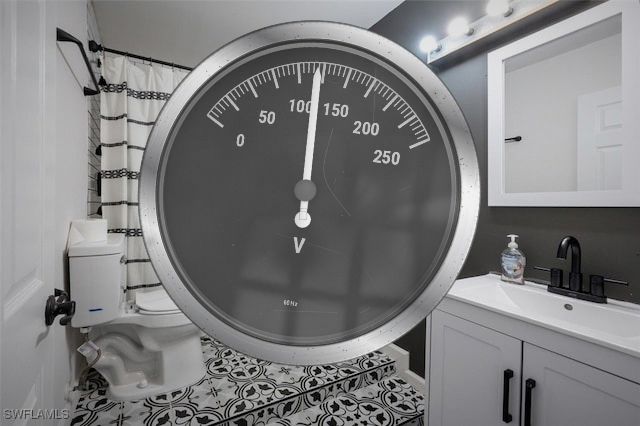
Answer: 120
